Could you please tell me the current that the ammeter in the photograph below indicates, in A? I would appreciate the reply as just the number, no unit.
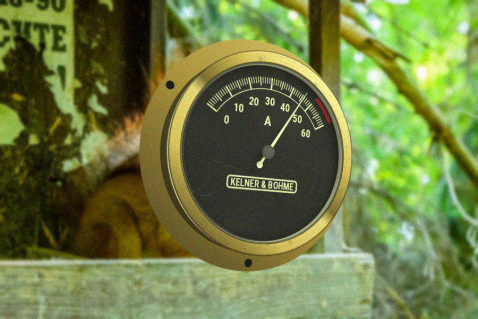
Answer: 45
